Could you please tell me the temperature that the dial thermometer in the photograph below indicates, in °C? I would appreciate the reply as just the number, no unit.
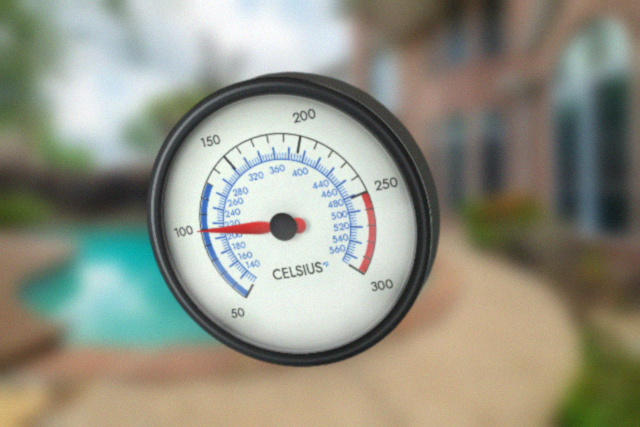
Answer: 100
